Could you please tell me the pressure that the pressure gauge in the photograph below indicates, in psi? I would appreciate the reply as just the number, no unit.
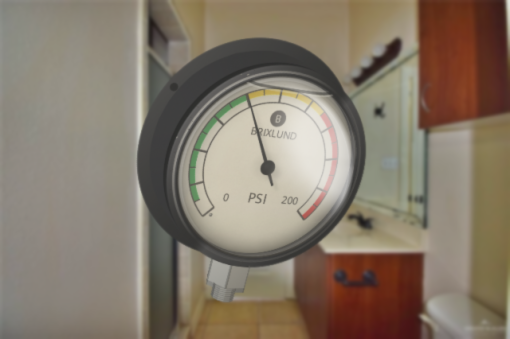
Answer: 80
